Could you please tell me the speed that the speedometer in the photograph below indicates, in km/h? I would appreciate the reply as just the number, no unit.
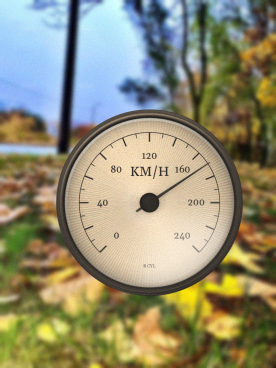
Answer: 170
